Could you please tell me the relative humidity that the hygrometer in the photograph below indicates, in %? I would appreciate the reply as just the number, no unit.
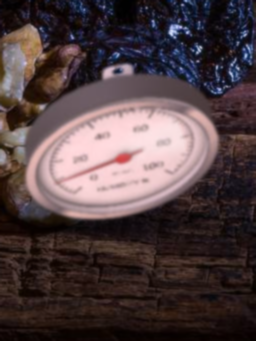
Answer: 10
